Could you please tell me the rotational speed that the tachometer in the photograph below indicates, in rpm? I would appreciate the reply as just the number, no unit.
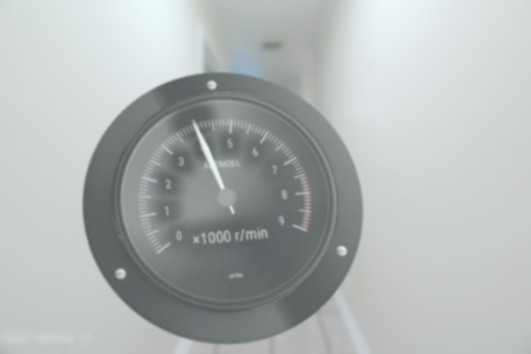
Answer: 4000
